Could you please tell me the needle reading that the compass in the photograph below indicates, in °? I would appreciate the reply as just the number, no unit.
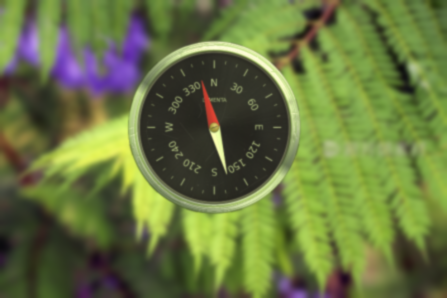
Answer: 345
